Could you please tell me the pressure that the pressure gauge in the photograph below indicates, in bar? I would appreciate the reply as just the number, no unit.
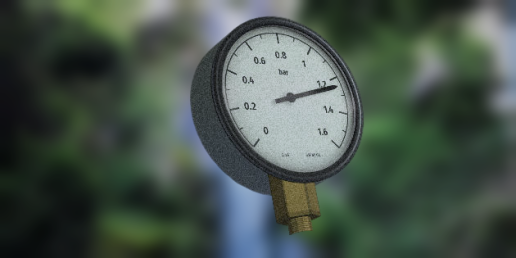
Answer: 1.25
